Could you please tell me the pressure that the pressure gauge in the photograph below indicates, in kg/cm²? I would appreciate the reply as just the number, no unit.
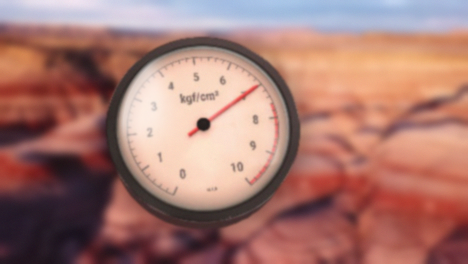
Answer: 7
